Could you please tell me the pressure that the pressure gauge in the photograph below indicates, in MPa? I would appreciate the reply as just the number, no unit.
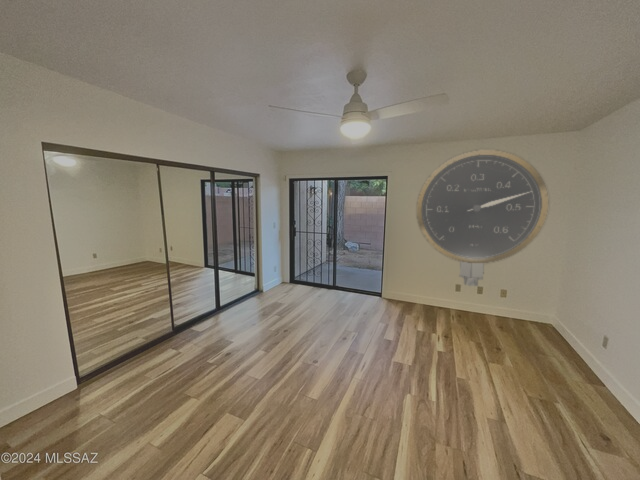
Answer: 0.46
